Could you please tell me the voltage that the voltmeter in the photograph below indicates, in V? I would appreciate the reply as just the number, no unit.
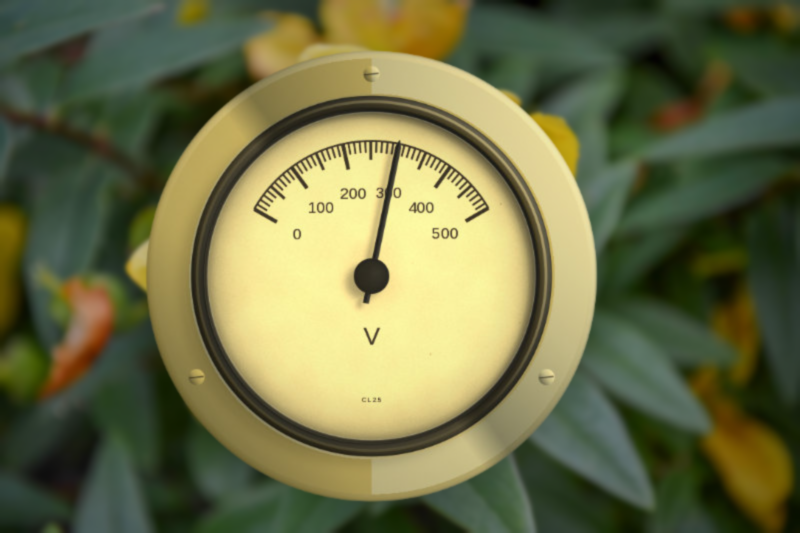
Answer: 300
